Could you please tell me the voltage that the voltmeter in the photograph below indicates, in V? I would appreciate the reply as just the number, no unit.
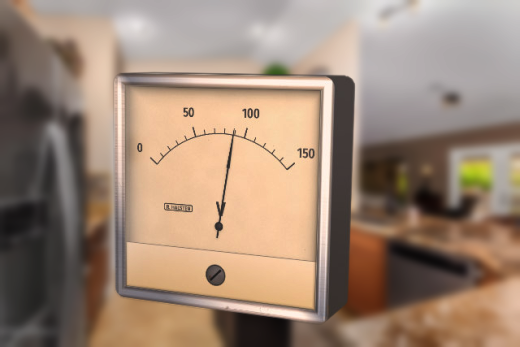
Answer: 90
